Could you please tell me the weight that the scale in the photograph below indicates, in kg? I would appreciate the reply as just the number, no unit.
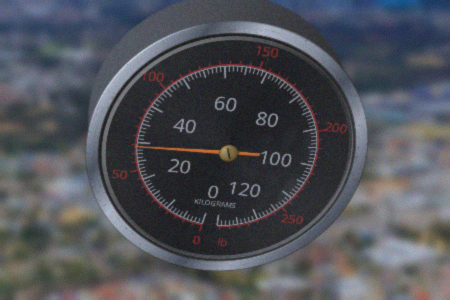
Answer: 30
